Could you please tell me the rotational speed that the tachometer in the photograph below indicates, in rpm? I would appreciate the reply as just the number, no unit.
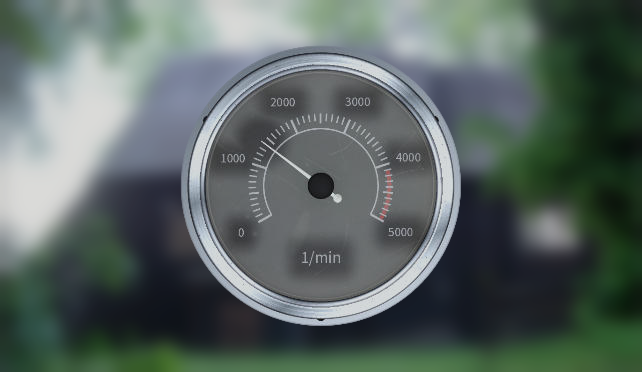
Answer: 1400
